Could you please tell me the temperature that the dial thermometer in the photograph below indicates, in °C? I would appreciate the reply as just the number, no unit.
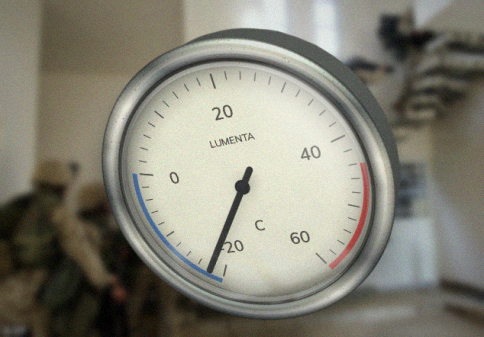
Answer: -18
